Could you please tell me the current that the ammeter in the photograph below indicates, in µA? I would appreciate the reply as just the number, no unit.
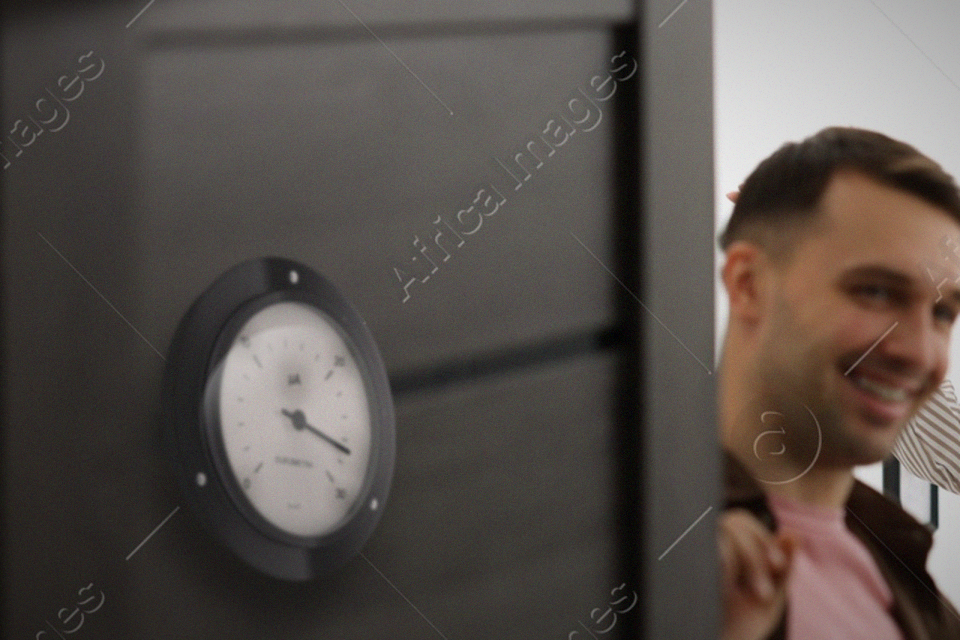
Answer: 27
